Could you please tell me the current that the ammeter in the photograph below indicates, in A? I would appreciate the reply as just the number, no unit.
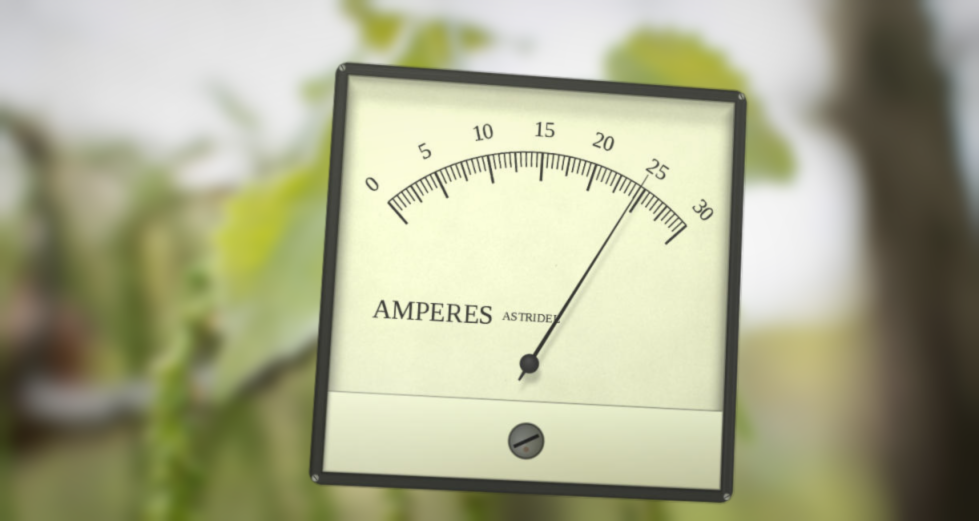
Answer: 24.5
